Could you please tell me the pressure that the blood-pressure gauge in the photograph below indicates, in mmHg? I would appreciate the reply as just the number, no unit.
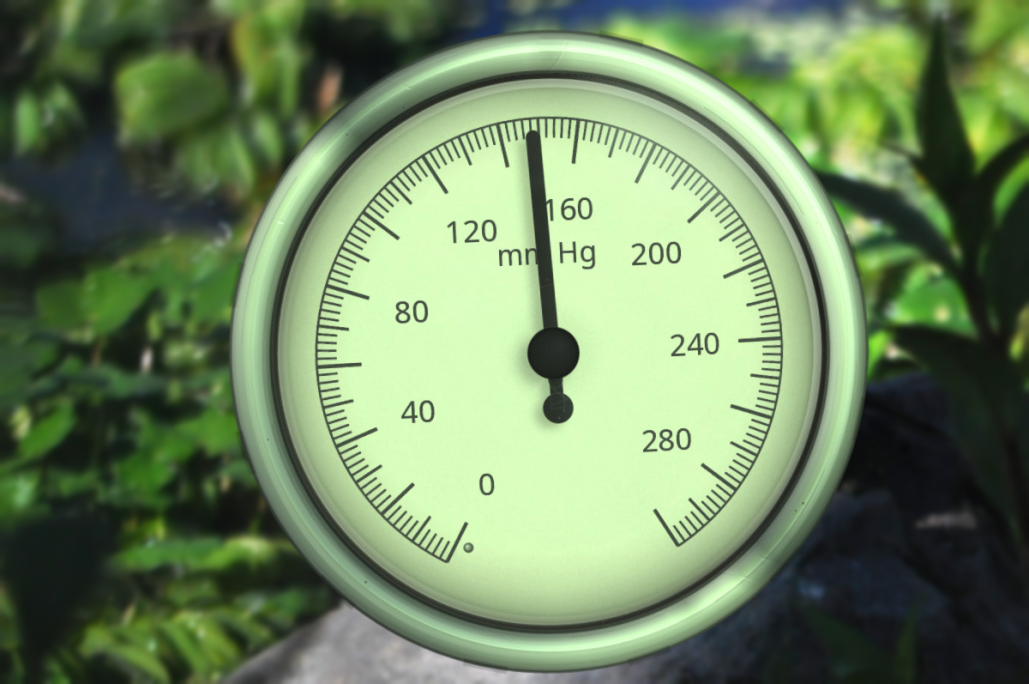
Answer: 148
